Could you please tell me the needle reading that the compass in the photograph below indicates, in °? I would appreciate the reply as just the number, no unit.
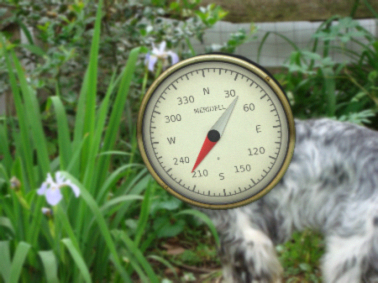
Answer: 220
